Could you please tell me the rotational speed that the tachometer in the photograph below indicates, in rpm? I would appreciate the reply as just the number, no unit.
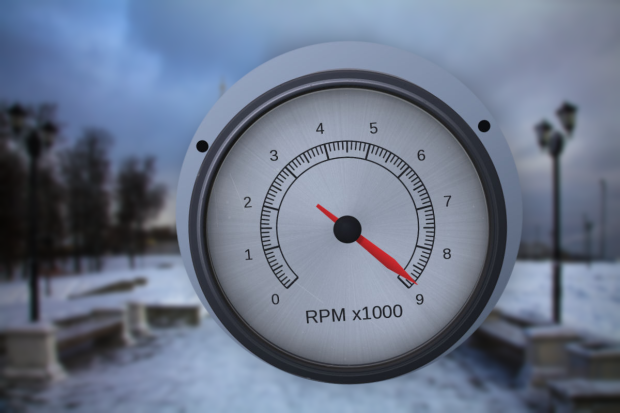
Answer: 8800
